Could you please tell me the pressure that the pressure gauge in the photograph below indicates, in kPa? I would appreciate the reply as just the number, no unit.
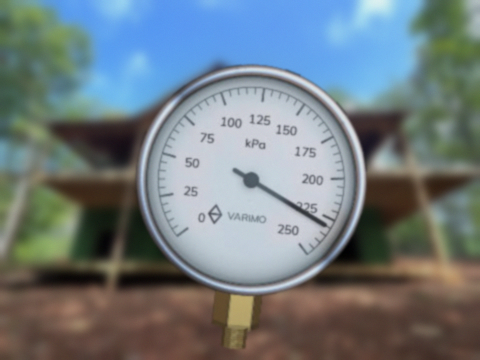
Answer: 230
